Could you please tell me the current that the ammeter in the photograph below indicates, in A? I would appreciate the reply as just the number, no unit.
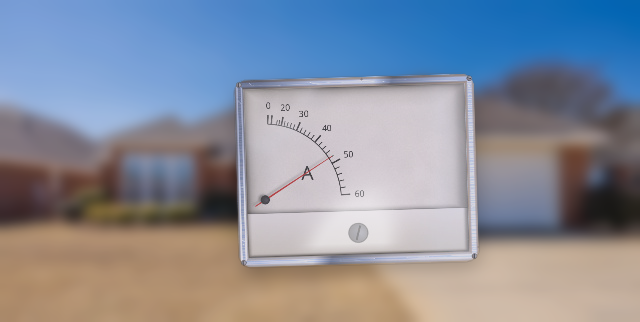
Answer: 48
